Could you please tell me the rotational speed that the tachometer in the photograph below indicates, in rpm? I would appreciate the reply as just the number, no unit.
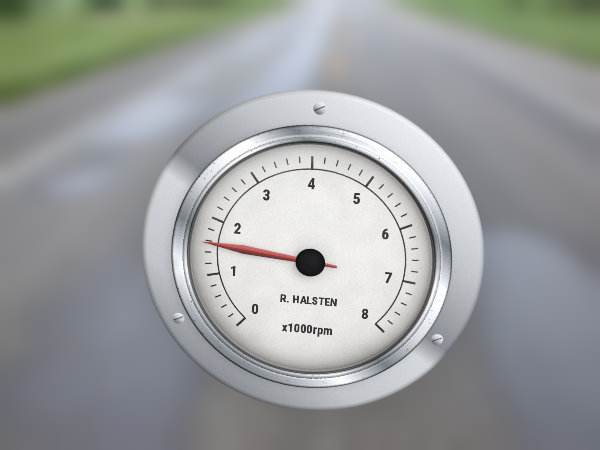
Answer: 1600
